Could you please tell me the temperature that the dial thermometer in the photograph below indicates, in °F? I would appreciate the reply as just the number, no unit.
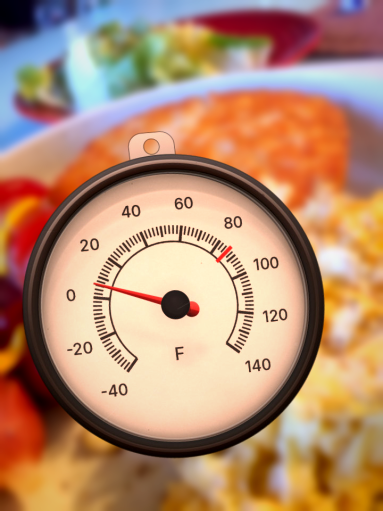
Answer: 6
